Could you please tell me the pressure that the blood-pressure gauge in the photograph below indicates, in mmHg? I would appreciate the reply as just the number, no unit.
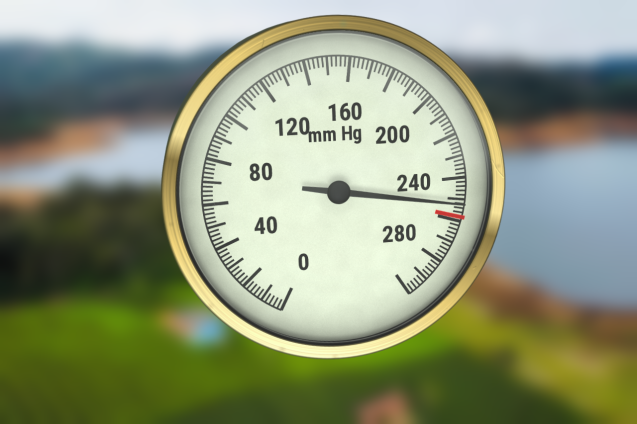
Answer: 252
